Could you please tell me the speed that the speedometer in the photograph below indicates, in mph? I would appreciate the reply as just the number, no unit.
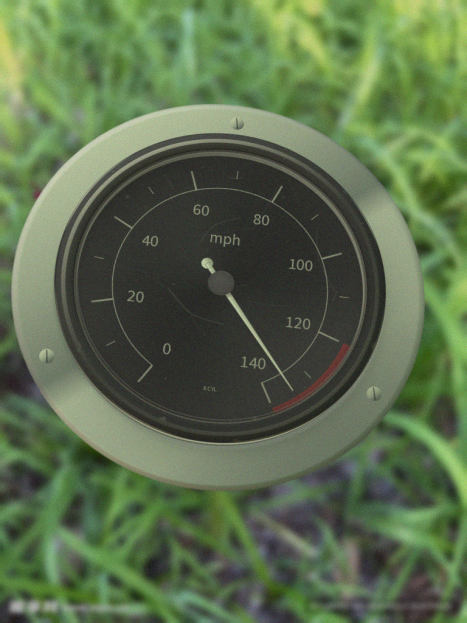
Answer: 135
